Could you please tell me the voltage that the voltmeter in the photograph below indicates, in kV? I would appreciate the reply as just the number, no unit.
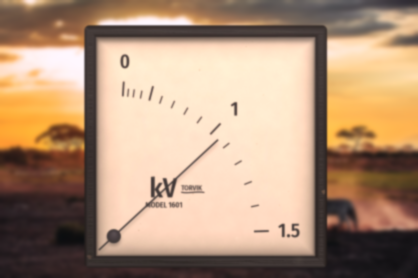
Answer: 1.05
